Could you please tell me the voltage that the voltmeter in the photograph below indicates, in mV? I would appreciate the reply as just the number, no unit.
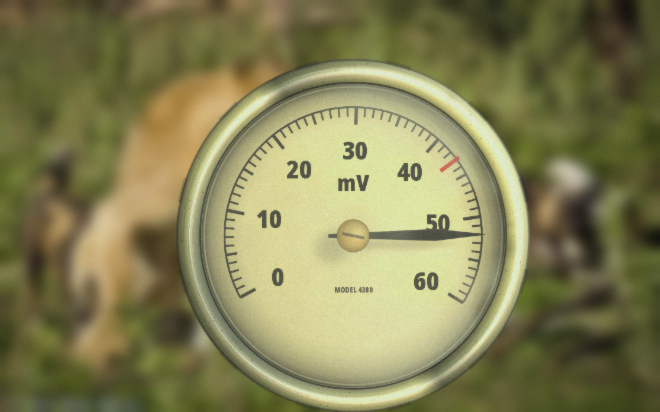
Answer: 52
